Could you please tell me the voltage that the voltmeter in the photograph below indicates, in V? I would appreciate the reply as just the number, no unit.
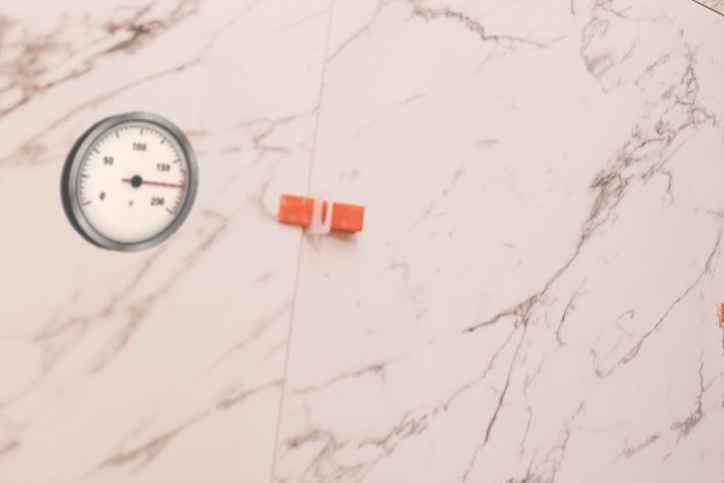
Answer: 175
